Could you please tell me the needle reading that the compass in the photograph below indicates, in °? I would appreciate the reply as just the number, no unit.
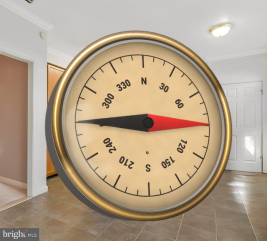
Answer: 90
